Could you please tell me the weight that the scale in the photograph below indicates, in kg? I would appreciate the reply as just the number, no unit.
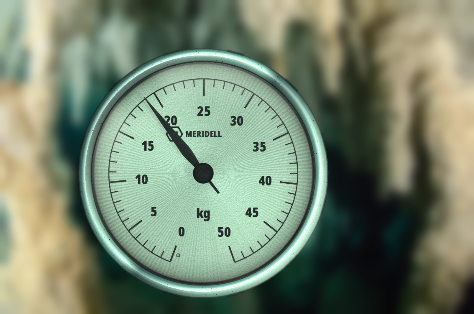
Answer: 19
